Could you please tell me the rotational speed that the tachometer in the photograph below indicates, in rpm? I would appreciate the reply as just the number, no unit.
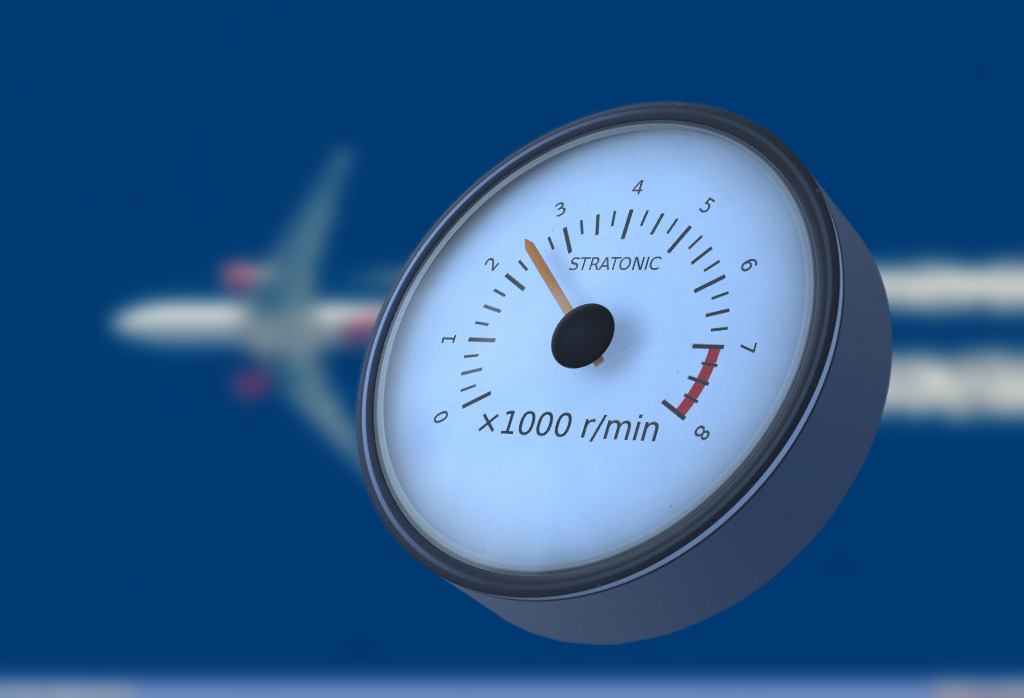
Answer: 2500
